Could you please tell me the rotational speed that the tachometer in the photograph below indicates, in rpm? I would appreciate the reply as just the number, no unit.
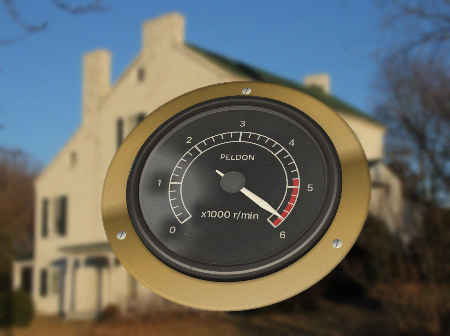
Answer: 5800
